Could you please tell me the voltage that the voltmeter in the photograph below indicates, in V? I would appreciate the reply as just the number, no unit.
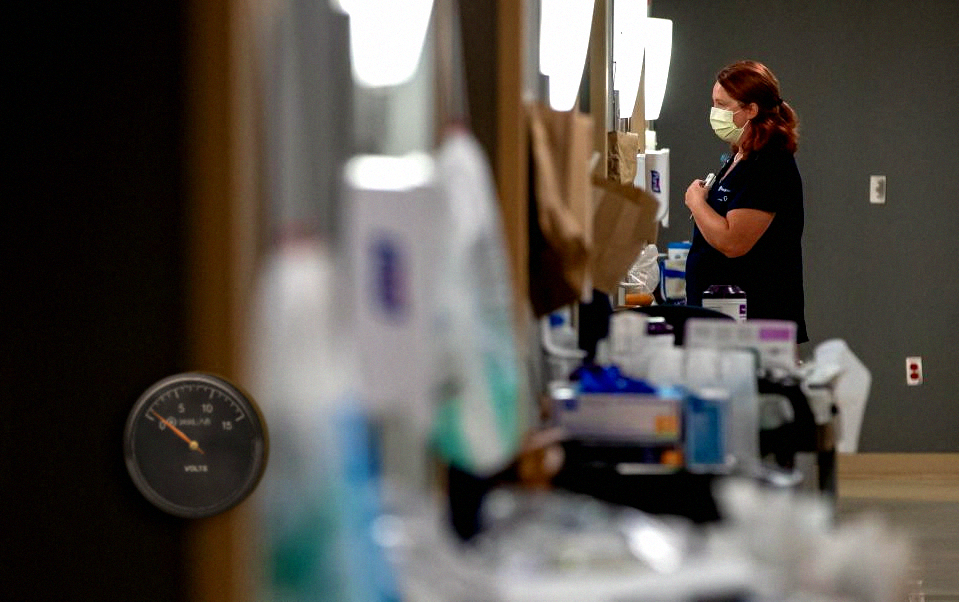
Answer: 1
